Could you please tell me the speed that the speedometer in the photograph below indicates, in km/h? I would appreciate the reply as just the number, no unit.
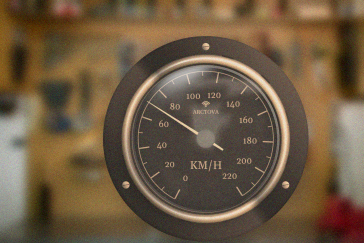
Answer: 70
